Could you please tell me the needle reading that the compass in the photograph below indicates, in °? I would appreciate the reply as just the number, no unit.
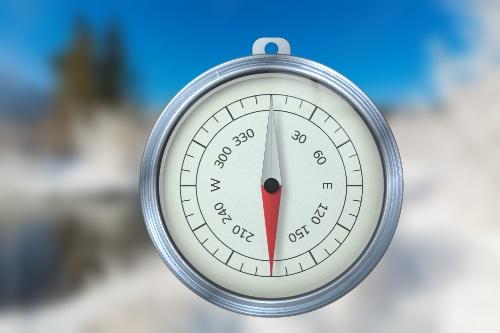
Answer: 180
